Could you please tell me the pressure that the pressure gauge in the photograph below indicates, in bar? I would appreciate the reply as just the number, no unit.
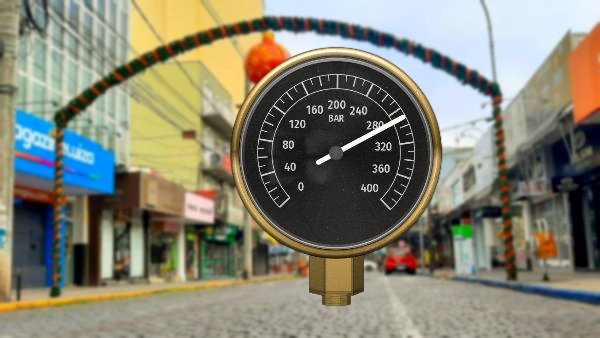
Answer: 290
